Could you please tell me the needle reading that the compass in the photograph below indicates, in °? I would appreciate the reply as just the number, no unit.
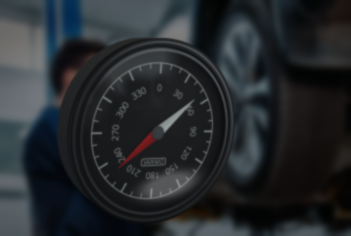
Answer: 230
